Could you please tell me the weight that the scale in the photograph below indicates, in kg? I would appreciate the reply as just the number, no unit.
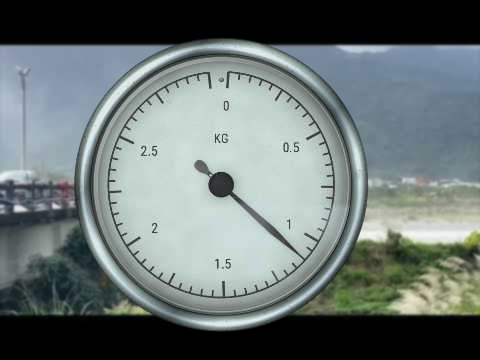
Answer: 1.1
